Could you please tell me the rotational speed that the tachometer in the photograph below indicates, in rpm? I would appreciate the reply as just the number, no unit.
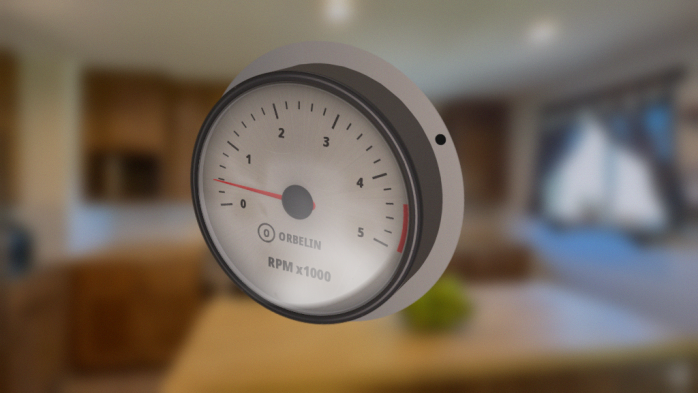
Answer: 400
